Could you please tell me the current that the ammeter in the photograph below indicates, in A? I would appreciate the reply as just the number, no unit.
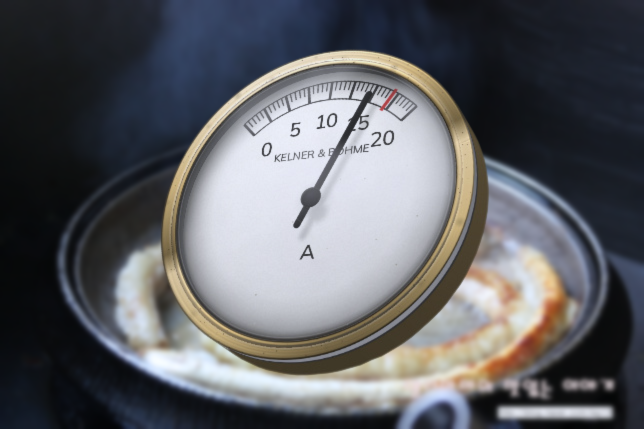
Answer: 15
